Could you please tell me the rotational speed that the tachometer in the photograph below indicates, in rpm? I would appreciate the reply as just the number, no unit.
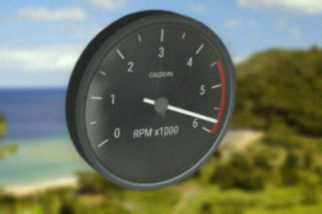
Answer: 5750
